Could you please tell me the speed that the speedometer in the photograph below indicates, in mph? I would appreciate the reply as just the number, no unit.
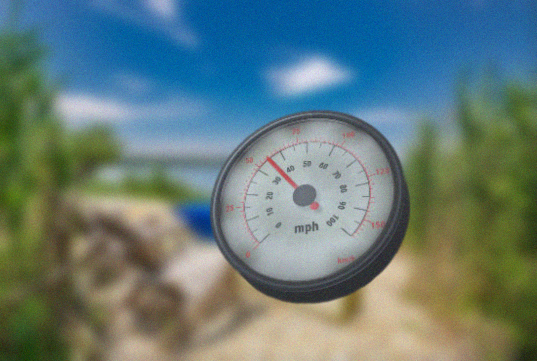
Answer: 35
